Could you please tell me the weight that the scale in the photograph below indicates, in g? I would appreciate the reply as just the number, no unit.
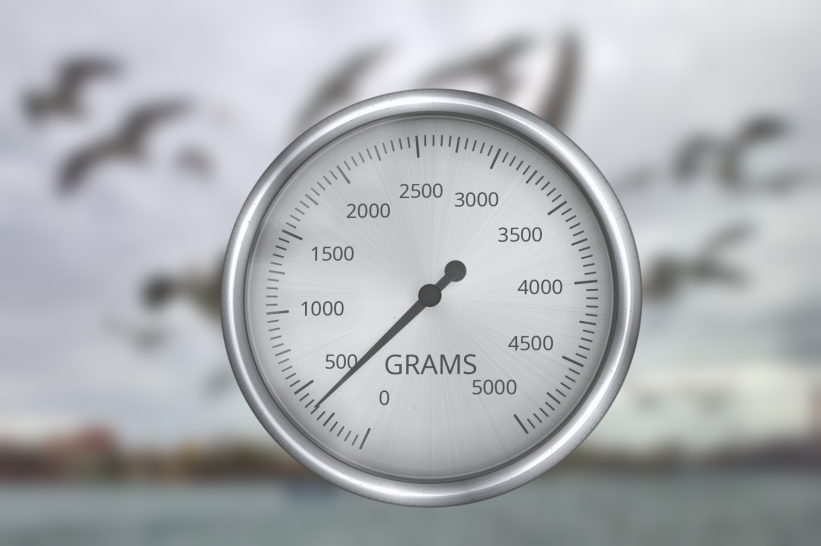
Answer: 350
